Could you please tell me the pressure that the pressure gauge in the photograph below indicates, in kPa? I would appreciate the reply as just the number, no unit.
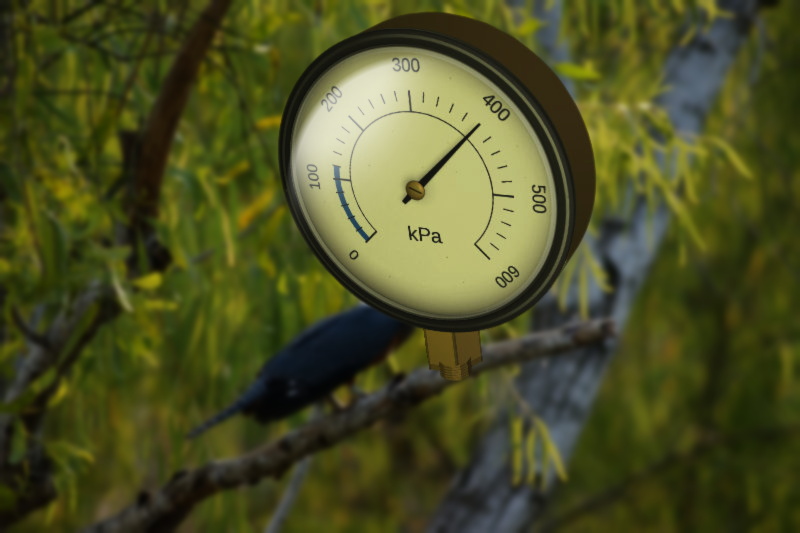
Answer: 400
